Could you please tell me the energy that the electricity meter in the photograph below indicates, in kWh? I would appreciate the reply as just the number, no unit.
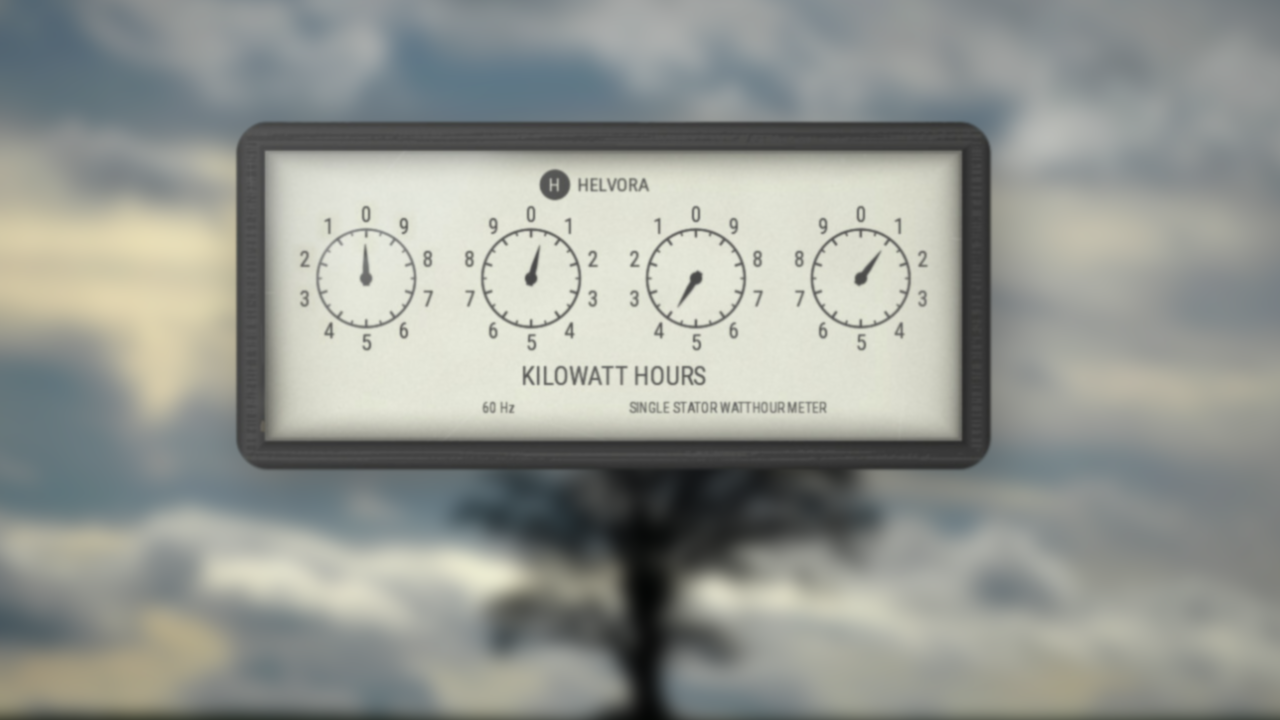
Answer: 41
